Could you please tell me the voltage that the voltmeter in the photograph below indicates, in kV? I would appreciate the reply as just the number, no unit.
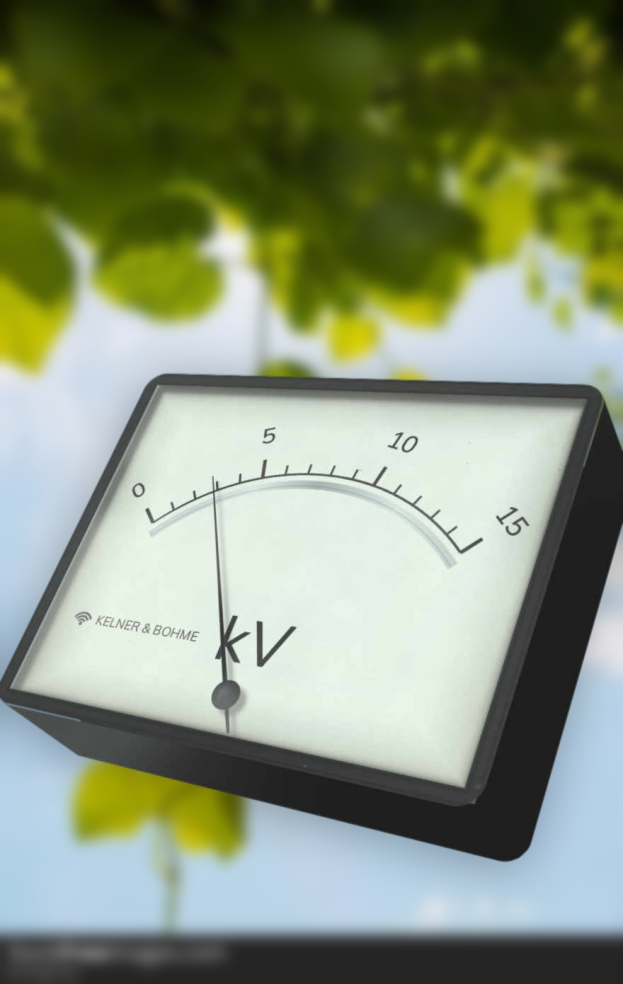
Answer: 3
